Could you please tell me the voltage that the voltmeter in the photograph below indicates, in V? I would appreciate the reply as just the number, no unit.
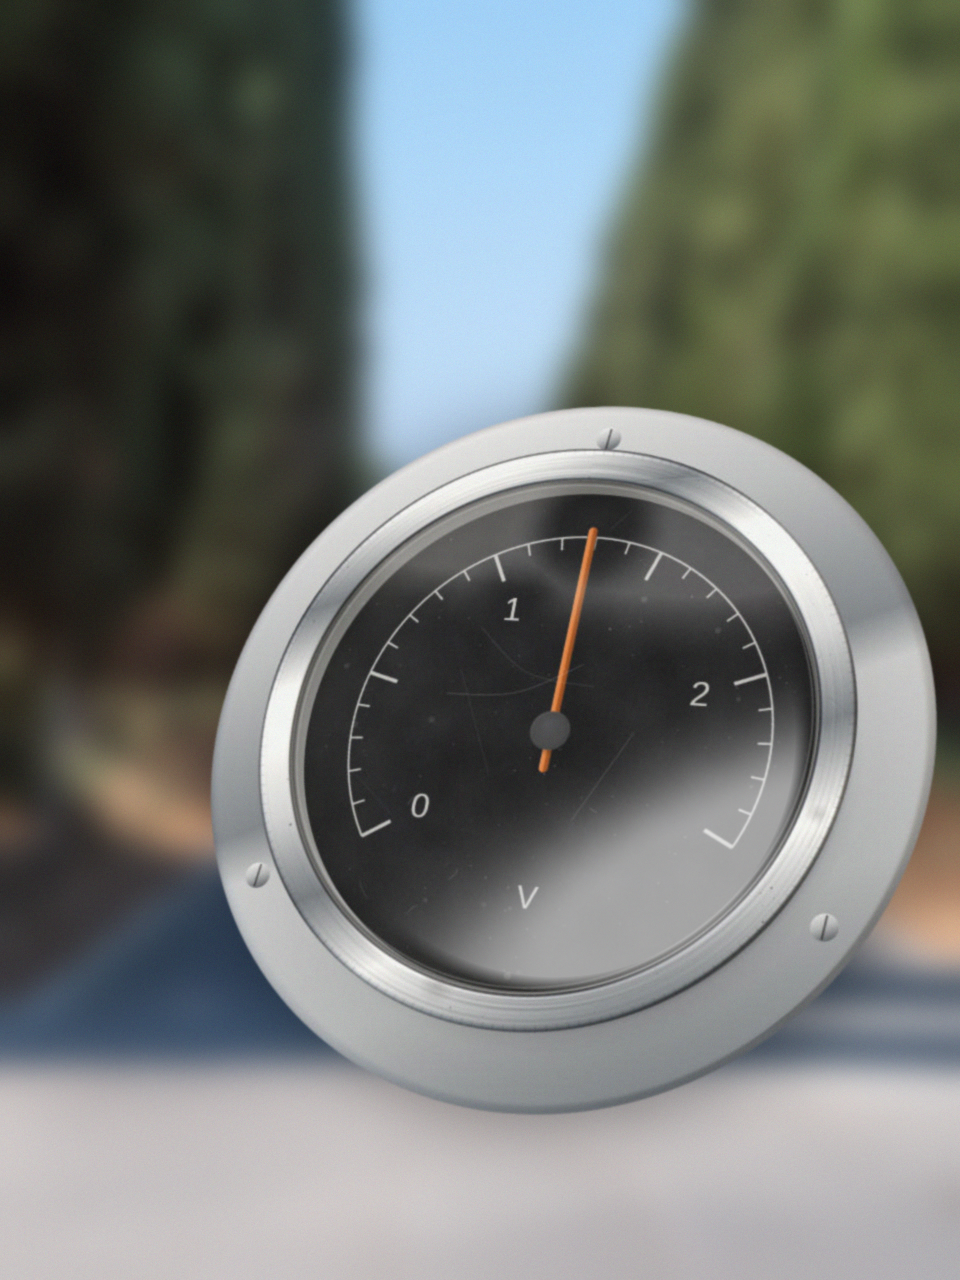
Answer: 1.3
